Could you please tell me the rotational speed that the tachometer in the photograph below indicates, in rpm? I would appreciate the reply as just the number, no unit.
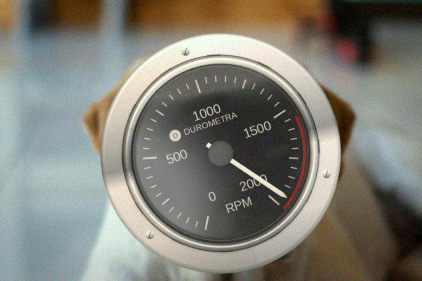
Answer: 1950
